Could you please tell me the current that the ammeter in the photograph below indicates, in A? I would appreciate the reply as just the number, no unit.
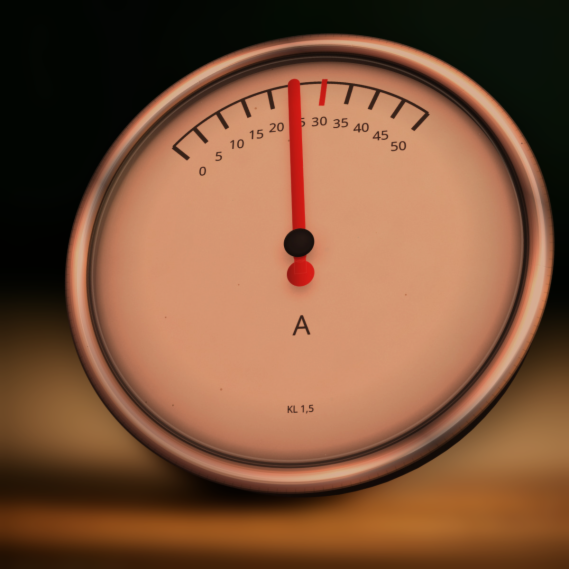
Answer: 25
